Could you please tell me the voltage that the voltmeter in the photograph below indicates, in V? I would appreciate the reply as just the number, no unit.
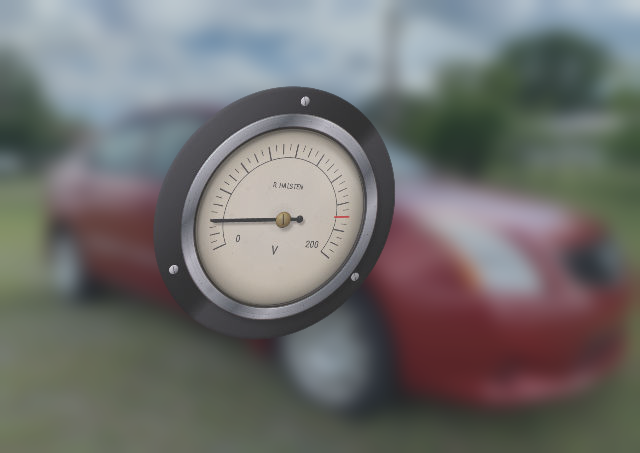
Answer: 20
